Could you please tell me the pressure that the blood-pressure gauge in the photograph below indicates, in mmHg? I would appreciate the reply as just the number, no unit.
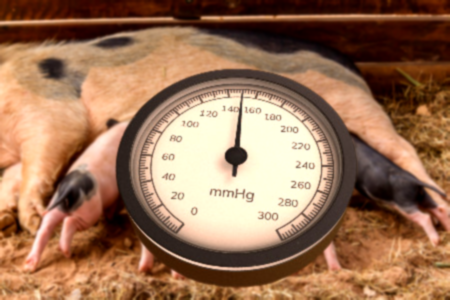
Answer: 150
